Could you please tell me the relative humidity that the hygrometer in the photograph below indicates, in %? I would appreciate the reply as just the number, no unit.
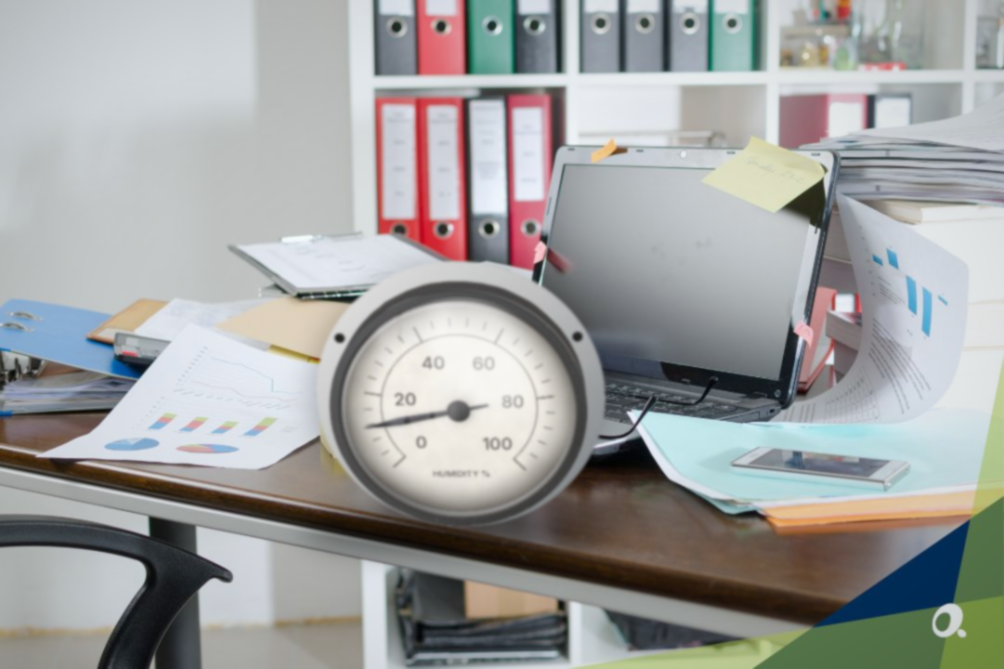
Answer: 12
